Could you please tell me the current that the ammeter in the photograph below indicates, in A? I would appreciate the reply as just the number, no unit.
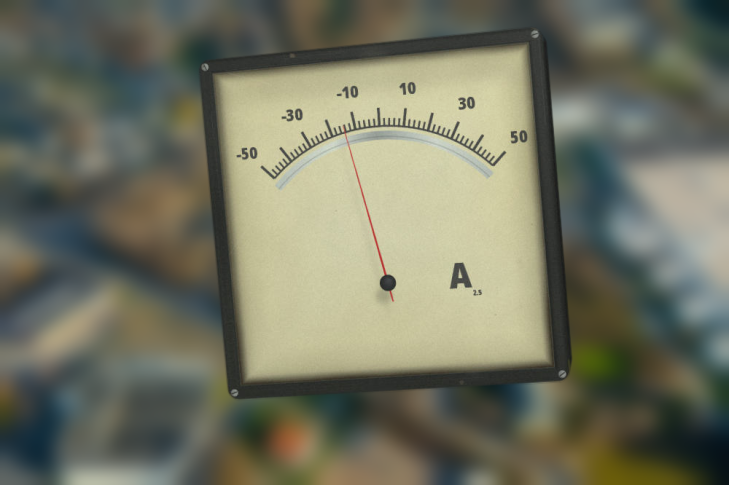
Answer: -14
